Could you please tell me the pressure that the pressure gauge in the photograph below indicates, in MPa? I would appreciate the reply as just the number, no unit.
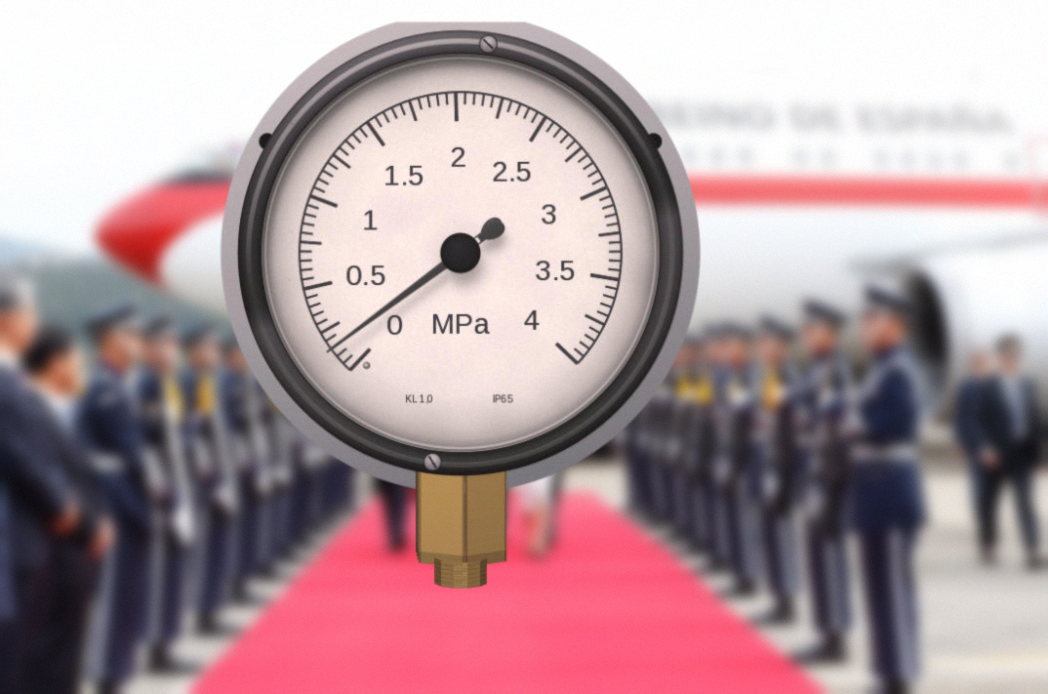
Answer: 0.15
